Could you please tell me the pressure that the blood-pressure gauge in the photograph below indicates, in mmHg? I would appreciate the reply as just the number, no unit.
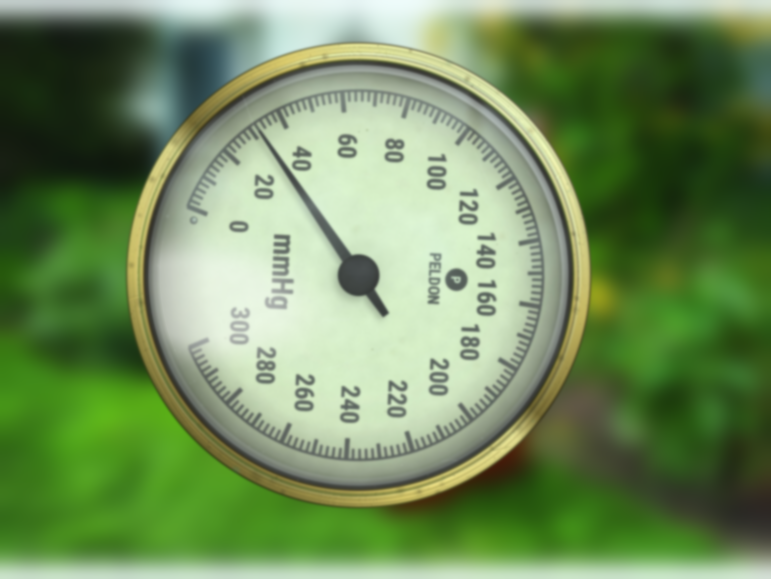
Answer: 32
